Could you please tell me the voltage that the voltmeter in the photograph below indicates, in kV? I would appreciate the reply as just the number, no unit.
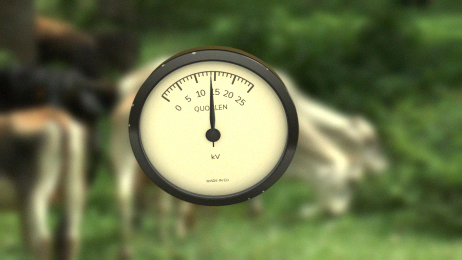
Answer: 14
